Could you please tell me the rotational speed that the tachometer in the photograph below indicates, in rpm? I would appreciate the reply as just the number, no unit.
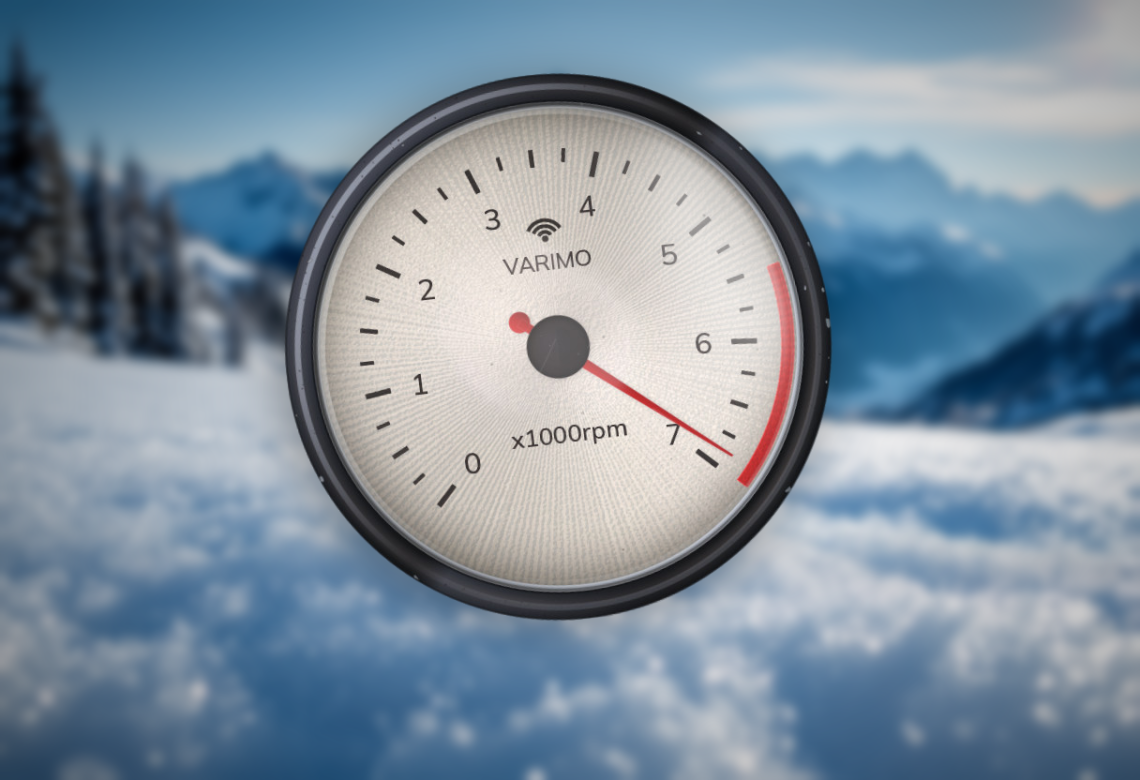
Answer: 6875
